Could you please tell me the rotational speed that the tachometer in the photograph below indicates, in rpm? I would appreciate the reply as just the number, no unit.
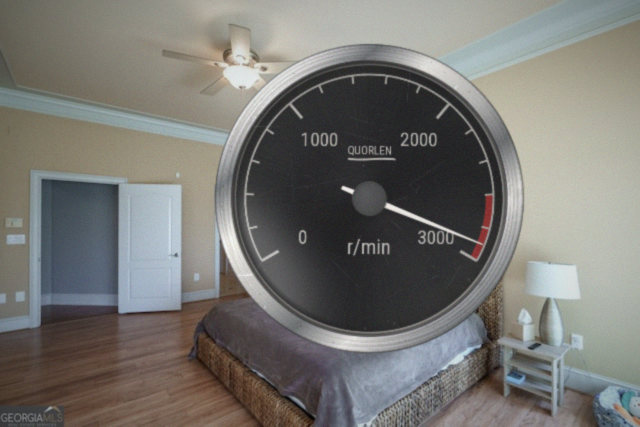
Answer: 2900
